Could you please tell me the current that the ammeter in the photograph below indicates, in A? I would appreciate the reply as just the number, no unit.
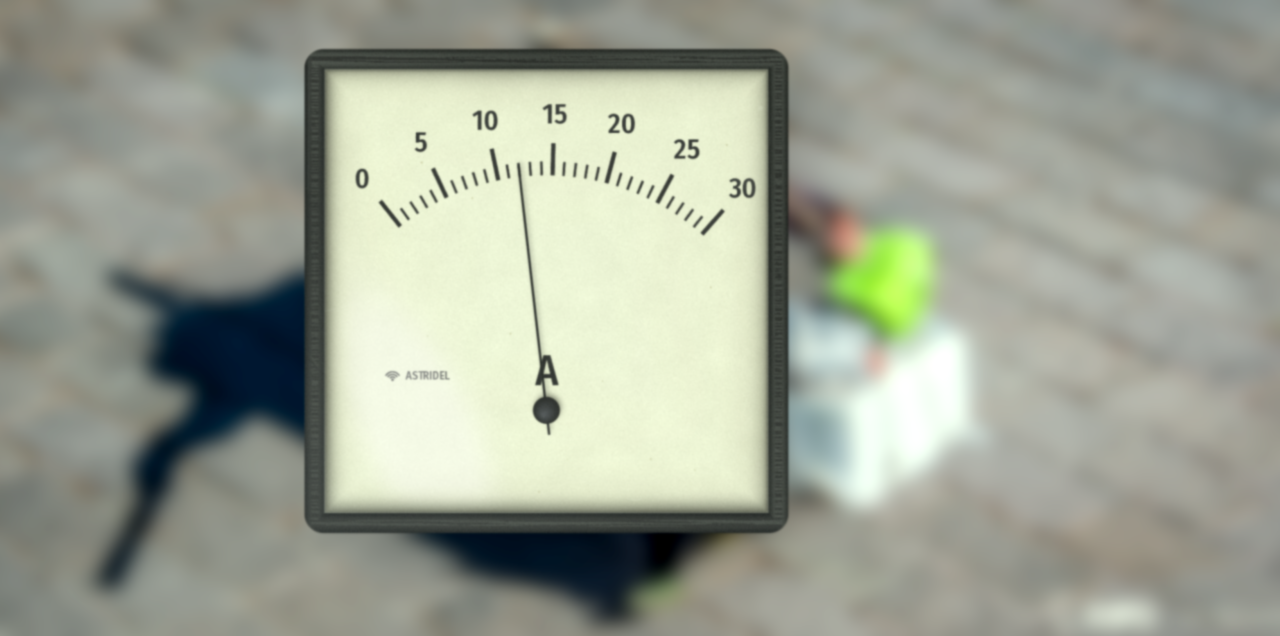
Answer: 12
